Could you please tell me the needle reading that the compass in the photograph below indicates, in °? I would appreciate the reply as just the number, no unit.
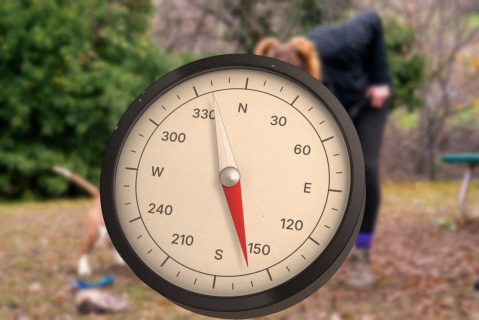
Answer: 160
